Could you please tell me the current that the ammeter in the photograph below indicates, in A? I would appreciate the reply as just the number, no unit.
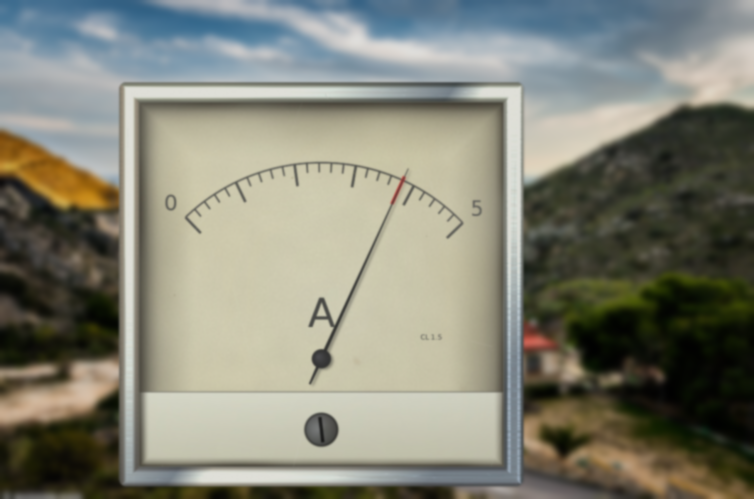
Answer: 3.8
